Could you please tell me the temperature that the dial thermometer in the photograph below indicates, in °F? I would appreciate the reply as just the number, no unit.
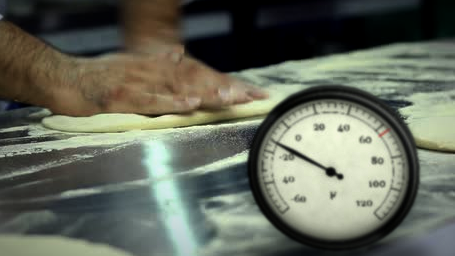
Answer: -12
